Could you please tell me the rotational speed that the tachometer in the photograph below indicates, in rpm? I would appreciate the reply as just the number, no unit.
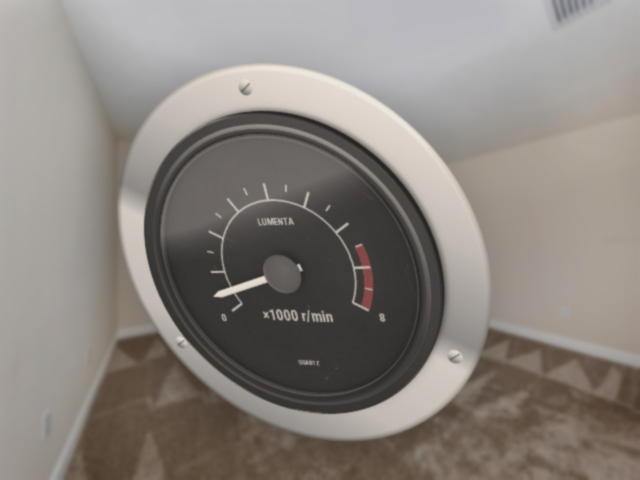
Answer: 500
